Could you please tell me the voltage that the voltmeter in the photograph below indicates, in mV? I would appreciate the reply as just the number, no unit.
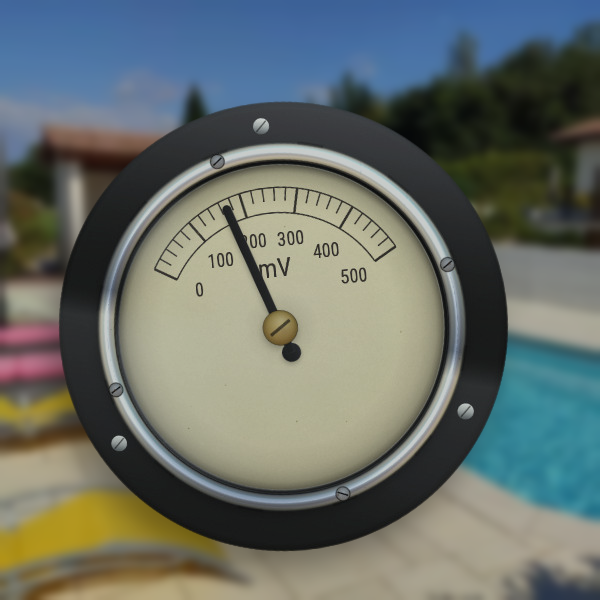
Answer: 170
